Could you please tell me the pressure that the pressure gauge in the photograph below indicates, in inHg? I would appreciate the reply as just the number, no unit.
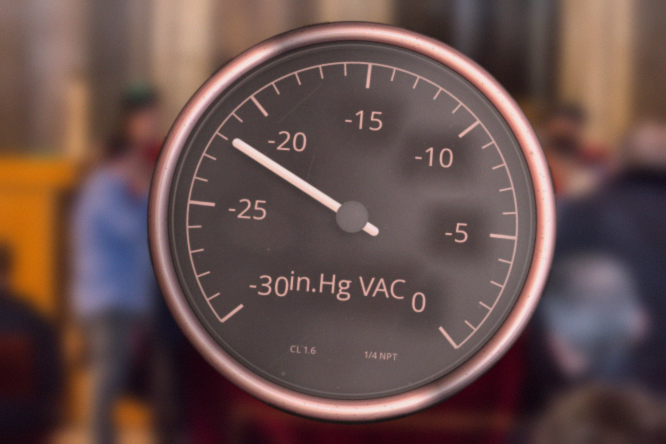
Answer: -22
